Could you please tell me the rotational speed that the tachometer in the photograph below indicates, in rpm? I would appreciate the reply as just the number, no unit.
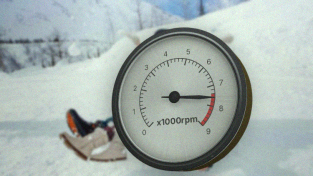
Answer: 7600
